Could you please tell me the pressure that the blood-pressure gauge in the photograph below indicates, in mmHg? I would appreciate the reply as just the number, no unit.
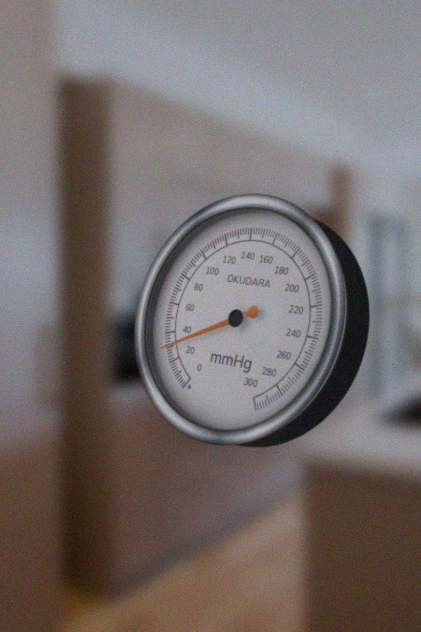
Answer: 30
